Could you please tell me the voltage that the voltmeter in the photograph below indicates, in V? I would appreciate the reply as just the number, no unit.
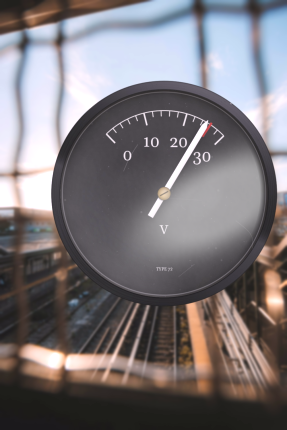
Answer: 25
